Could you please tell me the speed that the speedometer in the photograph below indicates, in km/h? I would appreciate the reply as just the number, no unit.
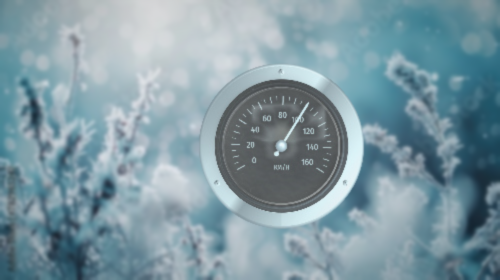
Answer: 100
